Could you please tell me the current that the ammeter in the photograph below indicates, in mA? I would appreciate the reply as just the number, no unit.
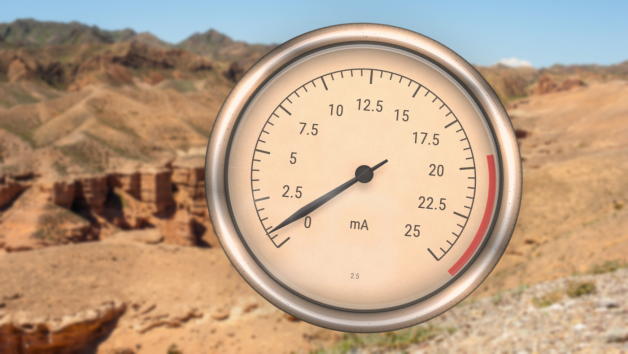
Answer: 0.75
